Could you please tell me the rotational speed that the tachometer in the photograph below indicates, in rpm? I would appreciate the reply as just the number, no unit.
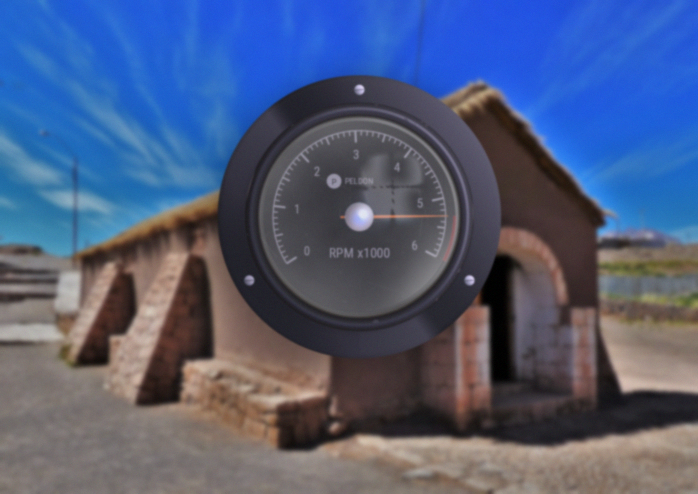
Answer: 5300
